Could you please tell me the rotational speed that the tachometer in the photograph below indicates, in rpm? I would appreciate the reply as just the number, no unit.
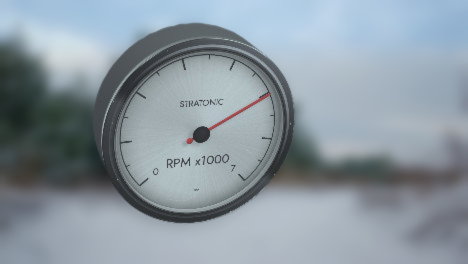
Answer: 5000
